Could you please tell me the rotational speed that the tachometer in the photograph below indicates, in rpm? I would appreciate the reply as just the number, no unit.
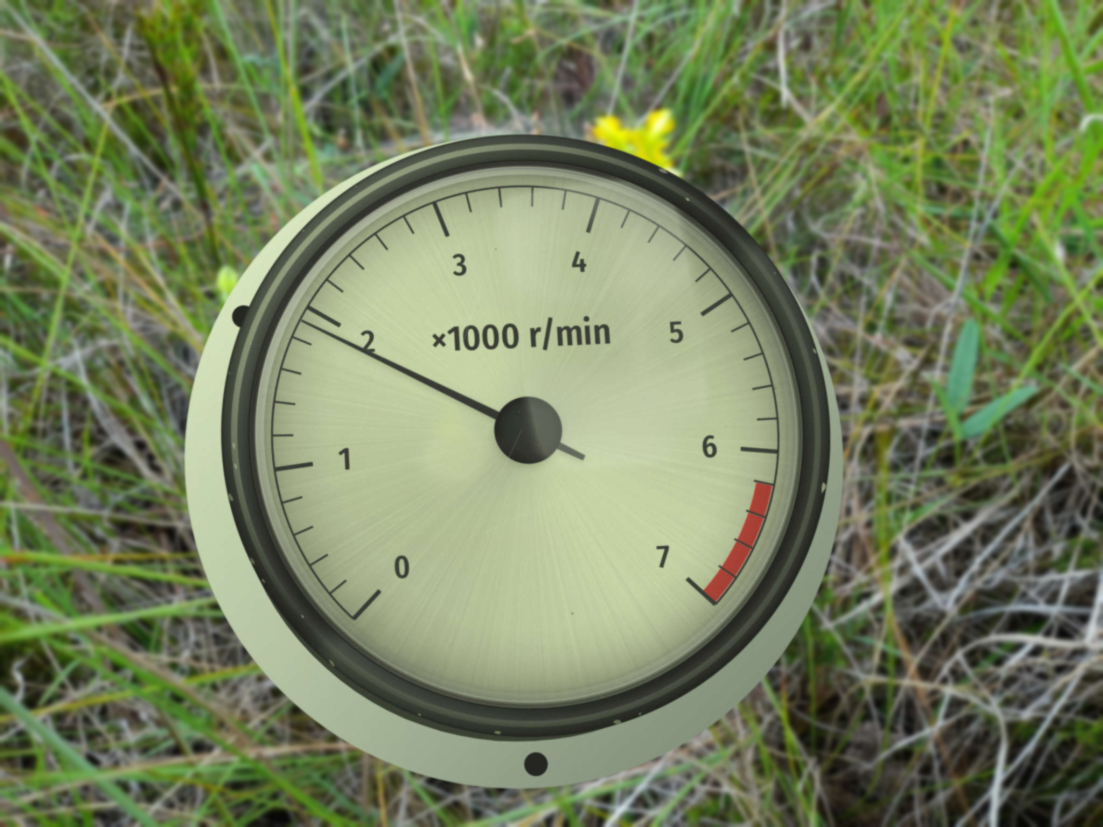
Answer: 1900
